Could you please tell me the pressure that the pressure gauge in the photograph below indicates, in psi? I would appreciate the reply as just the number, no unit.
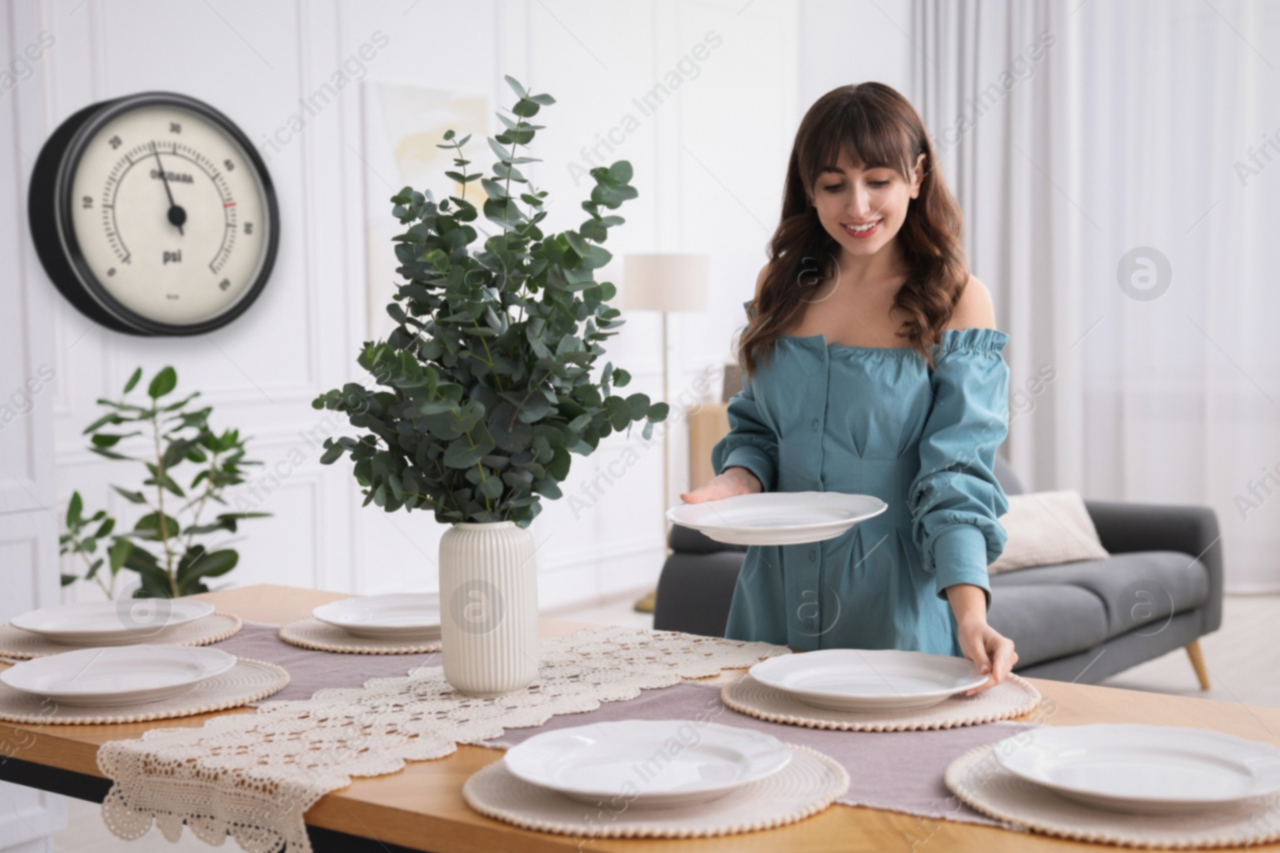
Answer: 25
